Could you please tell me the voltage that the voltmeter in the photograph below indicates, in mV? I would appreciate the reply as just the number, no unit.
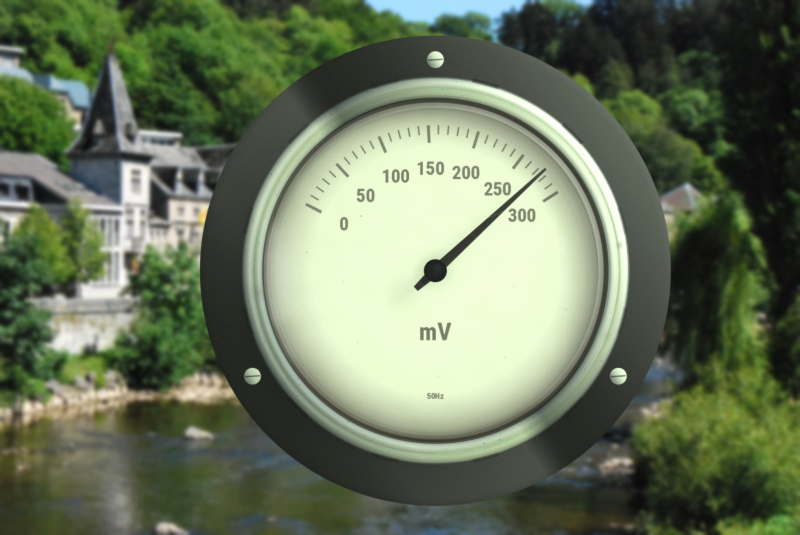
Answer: 275
